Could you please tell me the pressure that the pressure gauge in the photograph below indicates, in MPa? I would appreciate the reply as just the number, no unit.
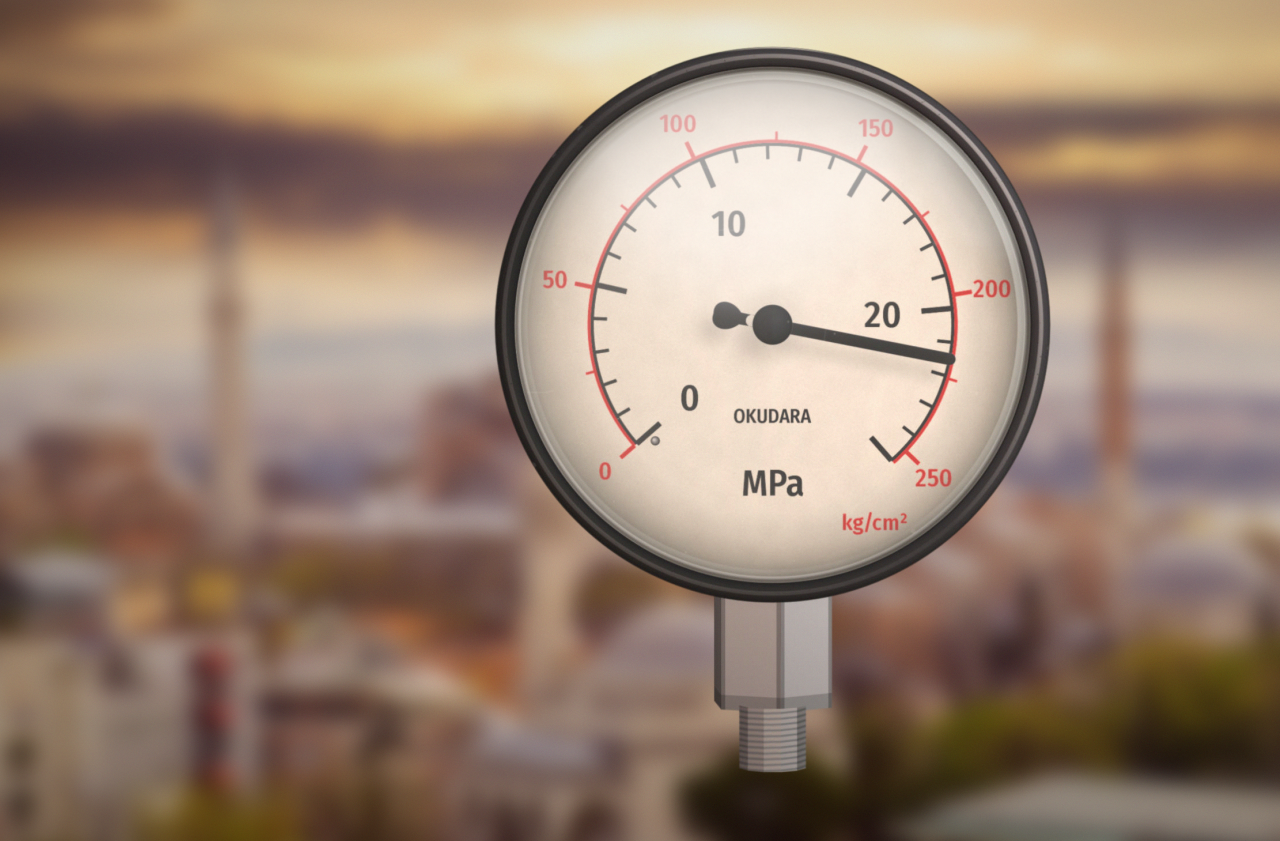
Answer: 21.5
